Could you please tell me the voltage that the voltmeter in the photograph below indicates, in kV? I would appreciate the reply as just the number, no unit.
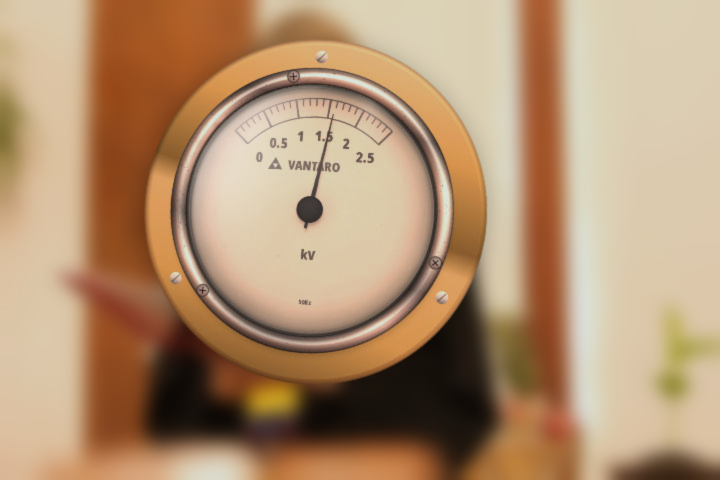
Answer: 1.6
